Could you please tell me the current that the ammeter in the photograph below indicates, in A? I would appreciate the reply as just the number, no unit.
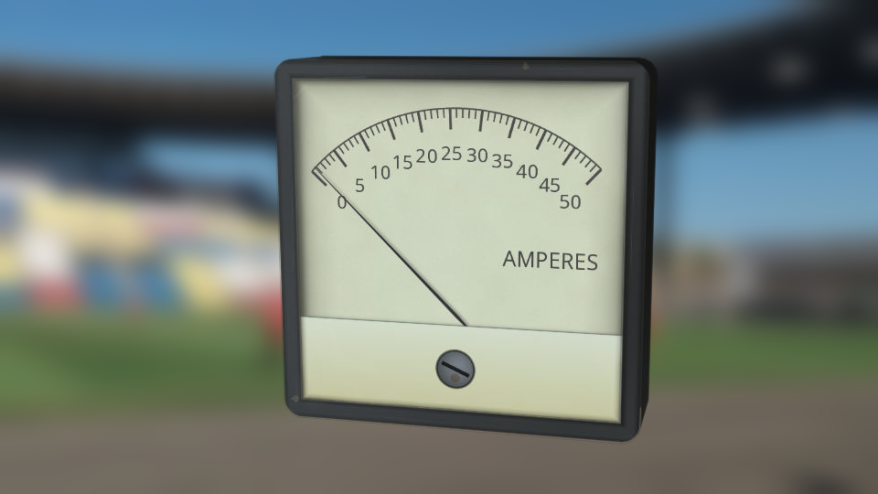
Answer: 1
